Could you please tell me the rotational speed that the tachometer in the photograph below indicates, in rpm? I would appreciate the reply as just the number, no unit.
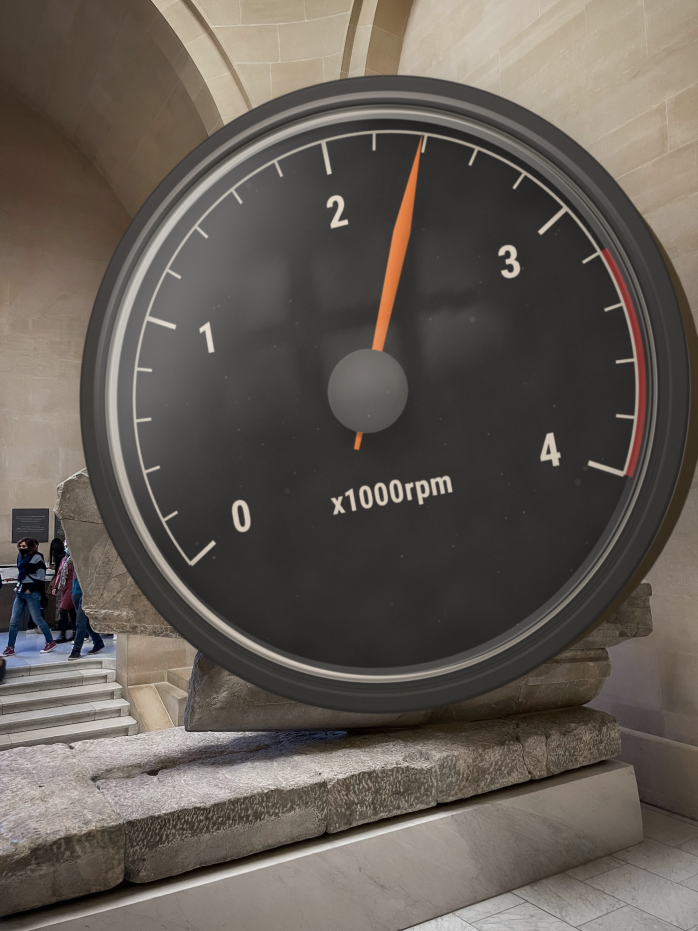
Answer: 2400
